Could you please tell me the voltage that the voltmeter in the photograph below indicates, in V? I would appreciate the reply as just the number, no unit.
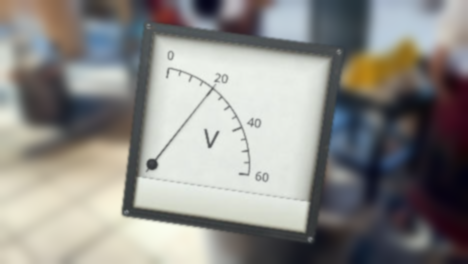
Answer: 20
